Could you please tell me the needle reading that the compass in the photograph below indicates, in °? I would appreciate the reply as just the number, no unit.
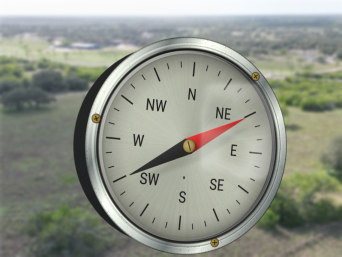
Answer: 60
